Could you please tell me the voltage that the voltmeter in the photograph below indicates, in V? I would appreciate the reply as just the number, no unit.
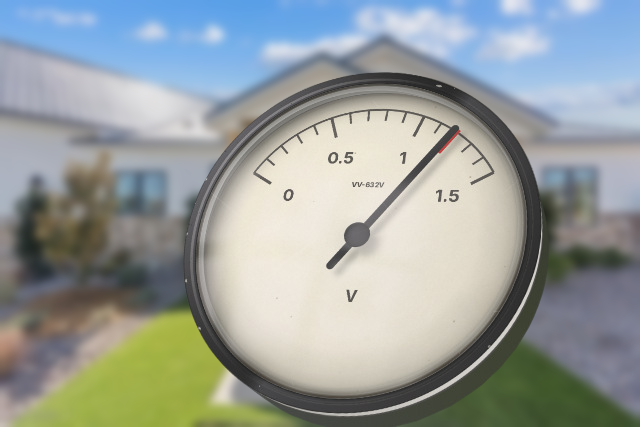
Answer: 1.2
